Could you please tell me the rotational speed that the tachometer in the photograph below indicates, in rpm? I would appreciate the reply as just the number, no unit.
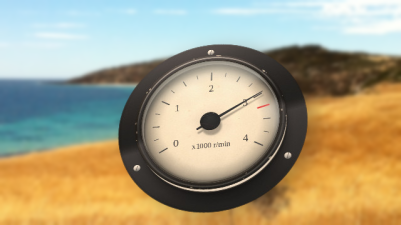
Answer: 3000
